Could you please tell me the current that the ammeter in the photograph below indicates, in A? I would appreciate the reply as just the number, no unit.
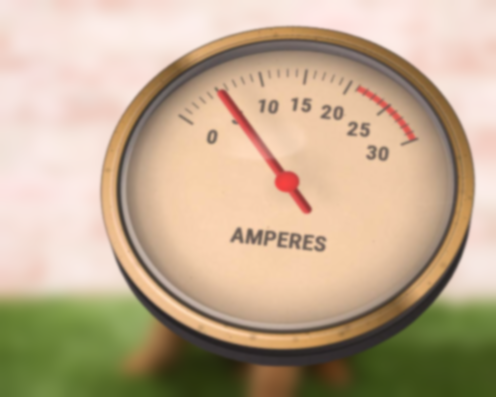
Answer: 5
